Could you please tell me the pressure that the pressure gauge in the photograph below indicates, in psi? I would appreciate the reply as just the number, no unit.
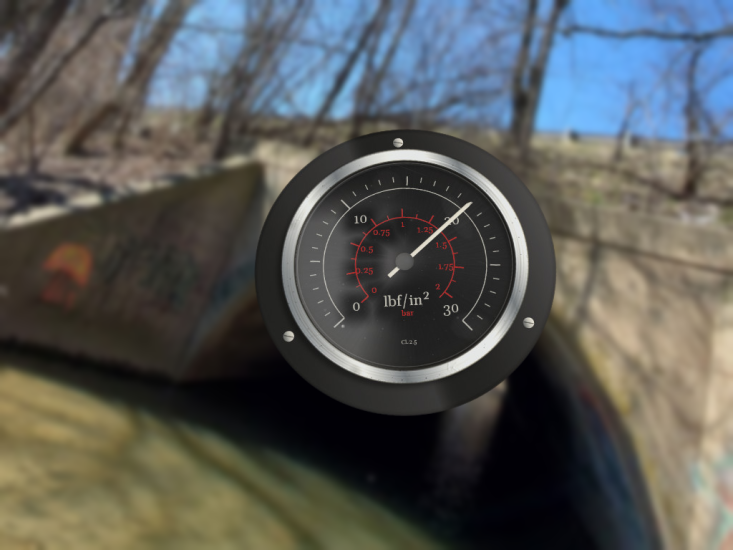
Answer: 20
